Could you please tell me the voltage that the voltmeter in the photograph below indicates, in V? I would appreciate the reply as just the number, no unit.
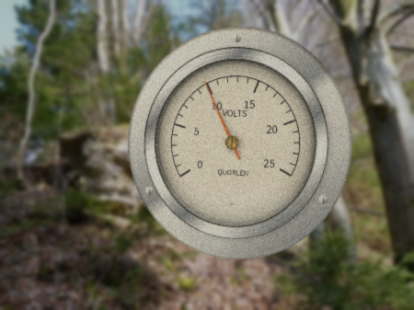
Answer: 10
